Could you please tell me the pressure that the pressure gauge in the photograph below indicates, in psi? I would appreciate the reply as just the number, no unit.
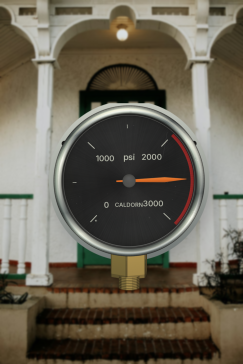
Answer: 2500
